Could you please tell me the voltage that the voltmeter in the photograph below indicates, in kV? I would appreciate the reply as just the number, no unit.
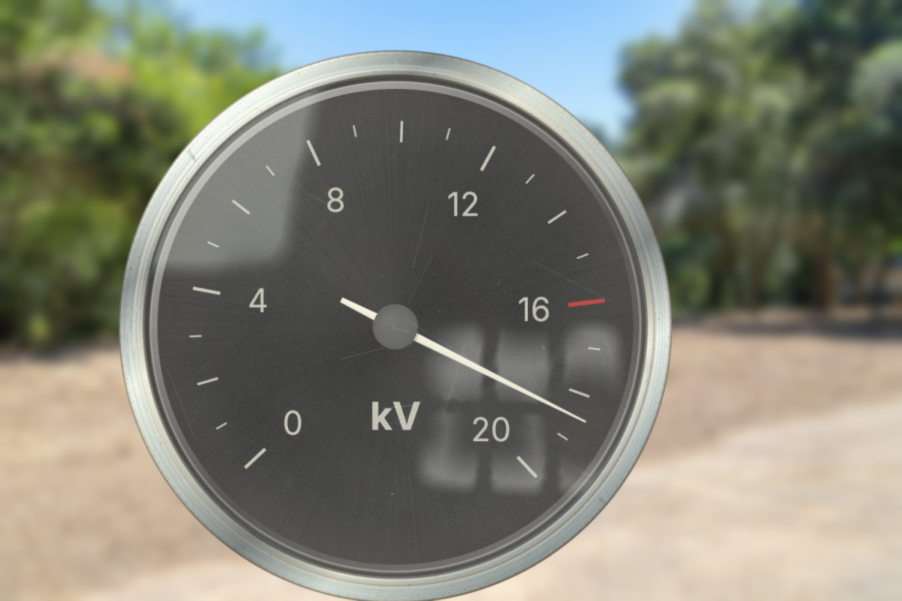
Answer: 18.5
